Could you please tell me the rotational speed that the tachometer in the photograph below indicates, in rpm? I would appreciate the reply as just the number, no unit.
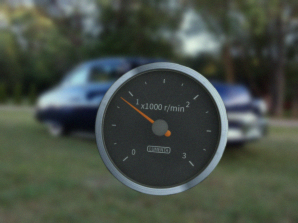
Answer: 875
